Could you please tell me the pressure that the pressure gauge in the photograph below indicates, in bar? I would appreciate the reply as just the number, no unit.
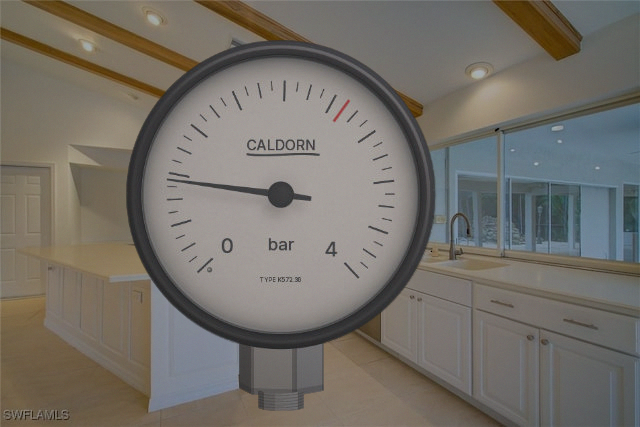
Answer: 0.75
